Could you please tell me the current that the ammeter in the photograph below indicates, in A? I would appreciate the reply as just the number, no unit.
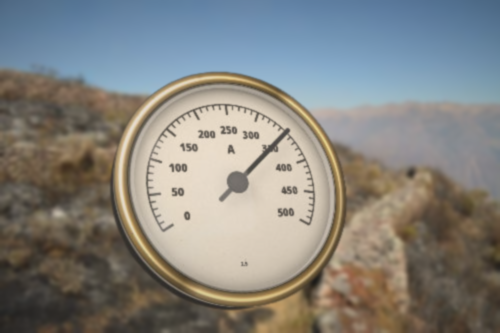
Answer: 350
